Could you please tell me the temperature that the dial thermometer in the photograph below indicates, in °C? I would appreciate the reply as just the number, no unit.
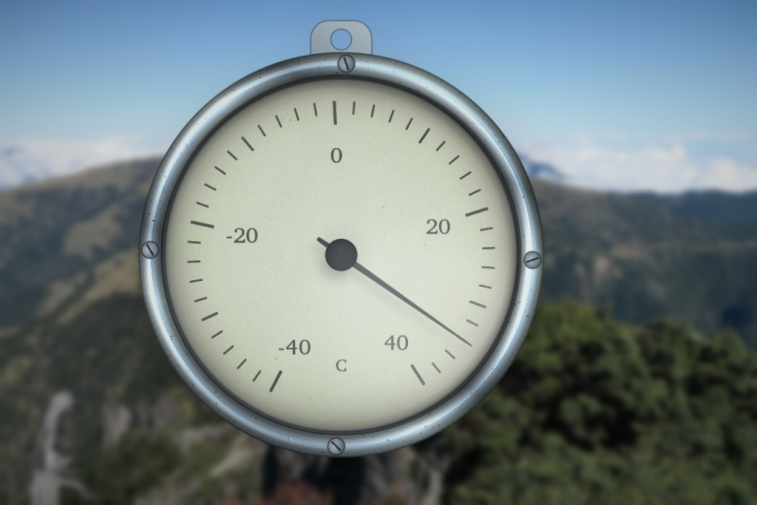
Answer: 34
